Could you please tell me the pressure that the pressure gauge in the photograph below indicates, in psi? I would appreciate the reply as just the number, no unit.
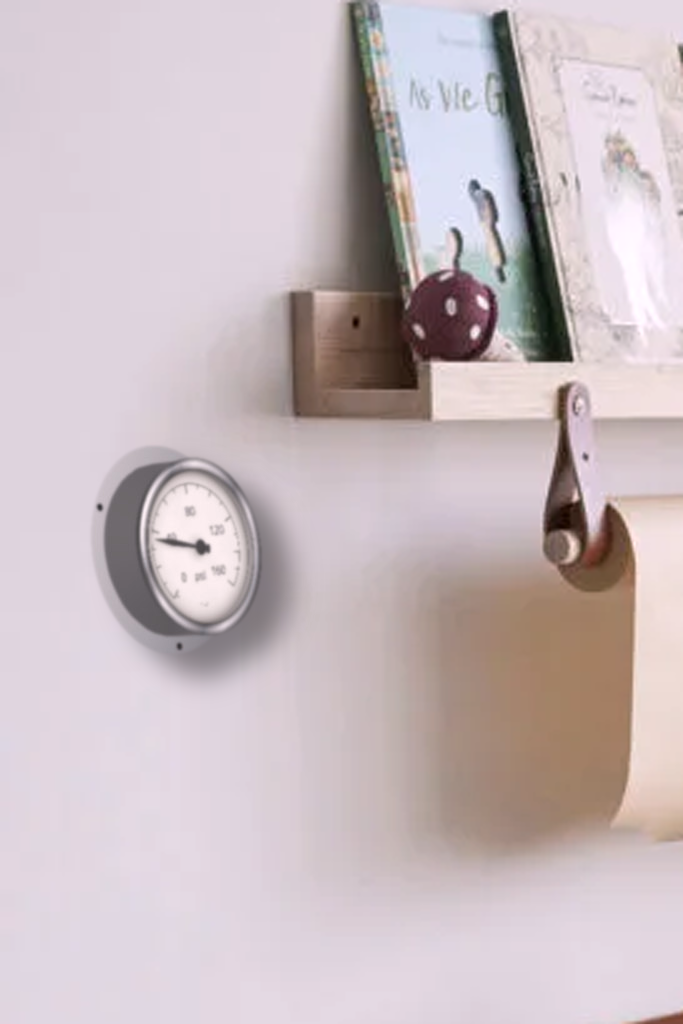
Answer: 35
